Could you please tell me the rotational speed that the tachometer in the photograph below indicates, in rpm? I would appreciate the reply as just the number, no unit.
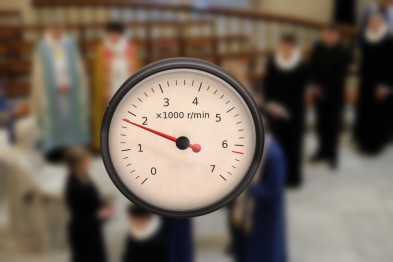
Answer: 1800
